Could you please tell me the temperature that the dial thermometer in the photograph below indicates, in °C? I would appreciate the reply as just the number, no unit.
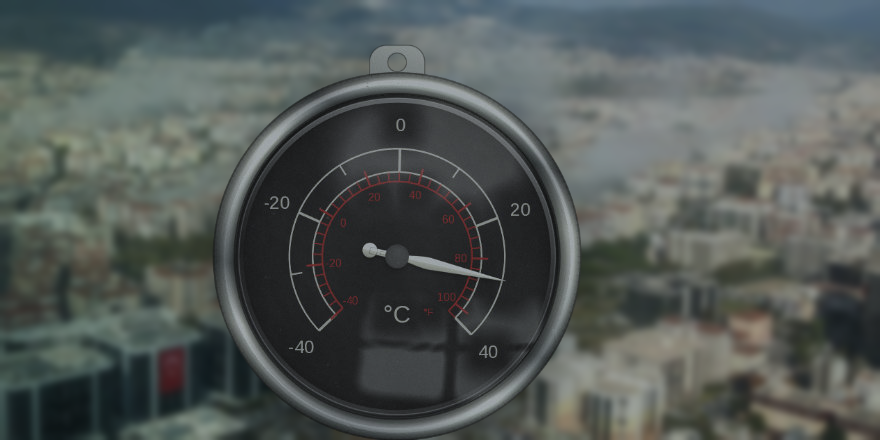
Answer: 30
